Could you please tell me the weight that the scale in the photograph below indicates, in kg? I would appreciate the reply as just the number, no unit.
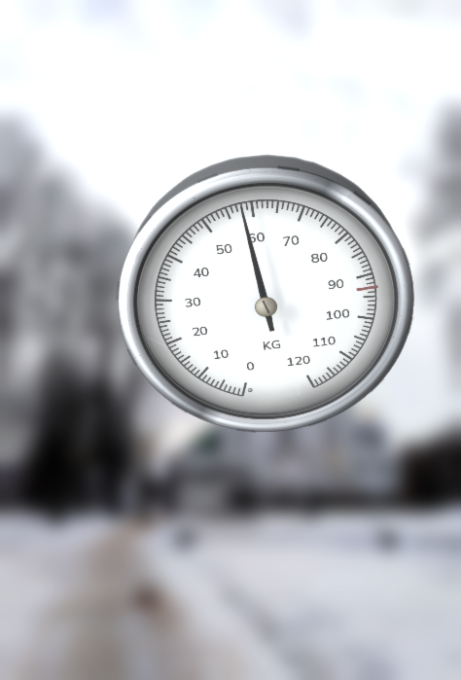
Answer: 58
